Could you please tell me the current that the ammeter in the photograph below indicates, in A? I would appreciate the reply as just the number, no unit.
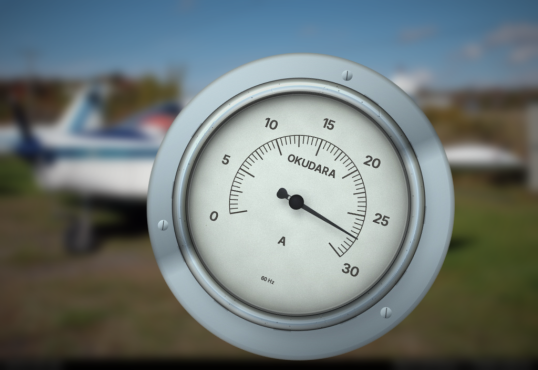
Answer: 27.5
